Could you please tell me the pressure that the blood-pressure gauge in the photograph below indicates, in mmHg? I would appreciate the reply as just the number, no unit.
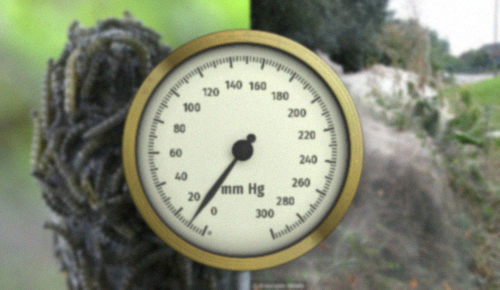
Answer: 10
